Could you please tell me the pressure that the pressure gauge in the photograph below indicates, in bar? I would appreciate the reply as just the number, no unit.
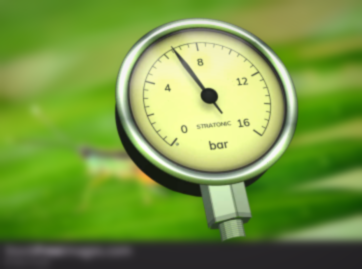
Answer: 6.5
